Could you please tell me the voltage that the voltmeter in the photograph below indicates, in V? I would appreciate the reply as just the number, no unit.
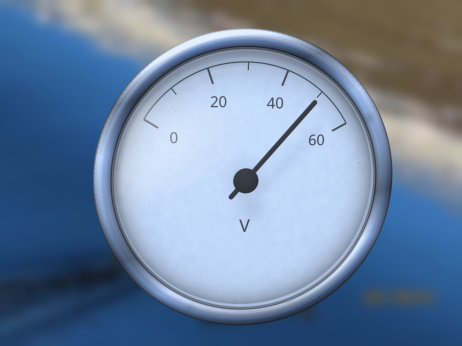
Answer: 50
